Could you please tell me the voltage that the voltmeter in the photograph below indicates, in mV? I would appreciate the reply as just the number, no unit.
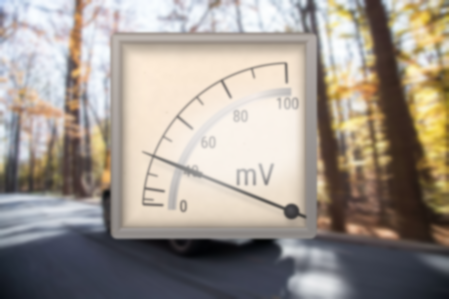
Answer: 40
